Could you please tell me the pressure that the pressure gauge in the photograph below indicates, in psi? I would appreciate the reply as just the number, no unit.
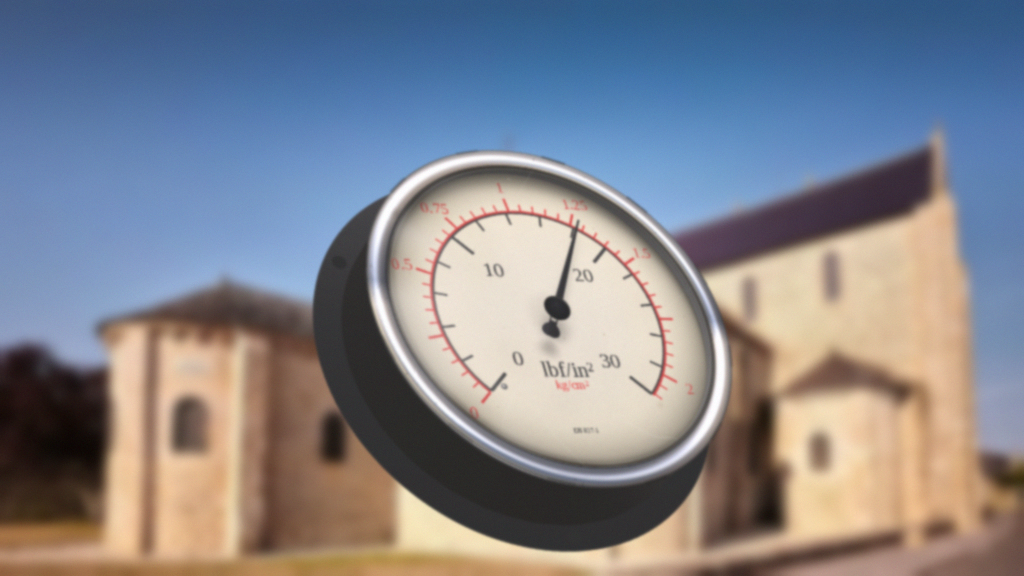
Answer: 18
